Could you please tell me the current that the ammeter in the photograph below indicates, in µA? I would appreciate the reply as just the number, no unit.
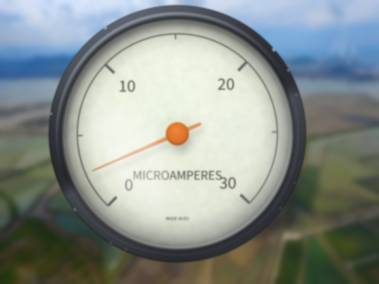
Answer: 2.5
